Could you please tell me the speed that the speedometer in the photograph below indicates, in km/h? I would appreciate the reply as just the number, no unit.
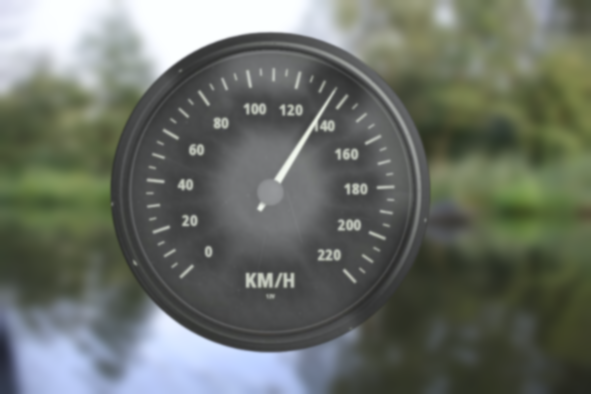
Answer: 135
